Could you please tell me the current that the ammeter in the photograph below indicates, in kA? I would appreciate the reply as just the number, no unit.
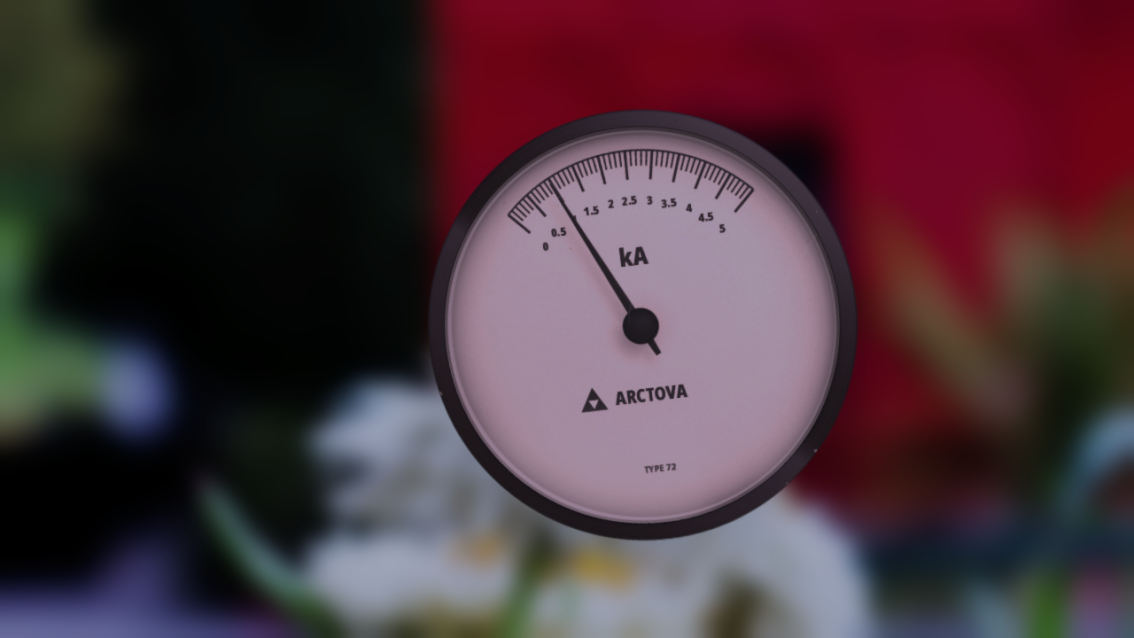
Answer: 1
